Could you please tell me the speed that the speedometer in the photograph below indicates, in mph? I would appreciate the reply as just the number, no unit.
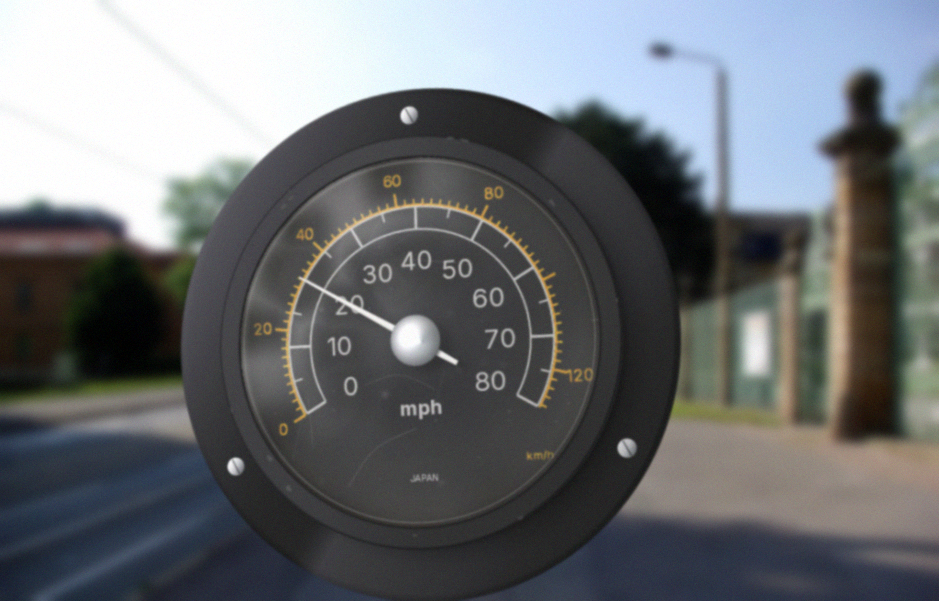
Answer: 20
